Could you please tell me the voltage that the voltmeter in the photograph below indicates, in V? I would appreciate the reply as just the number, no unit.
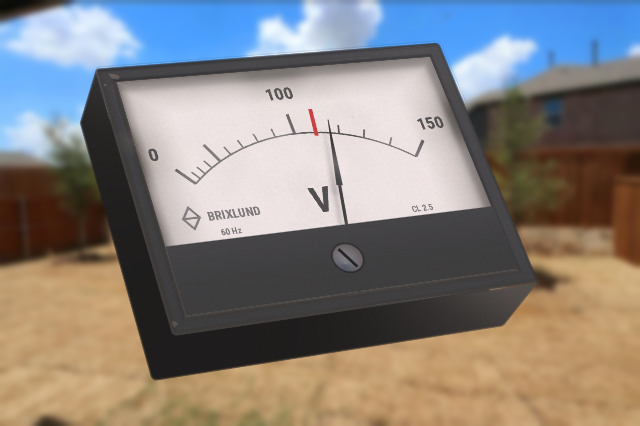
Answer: 115
